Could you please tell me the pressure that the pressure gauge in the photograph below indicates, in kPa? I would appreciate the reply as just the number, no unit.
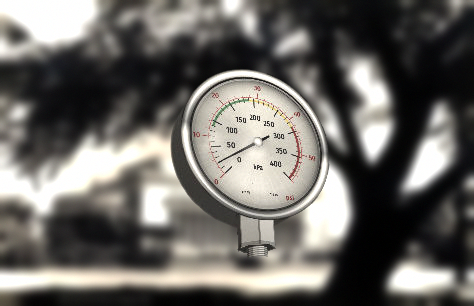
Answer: 20
